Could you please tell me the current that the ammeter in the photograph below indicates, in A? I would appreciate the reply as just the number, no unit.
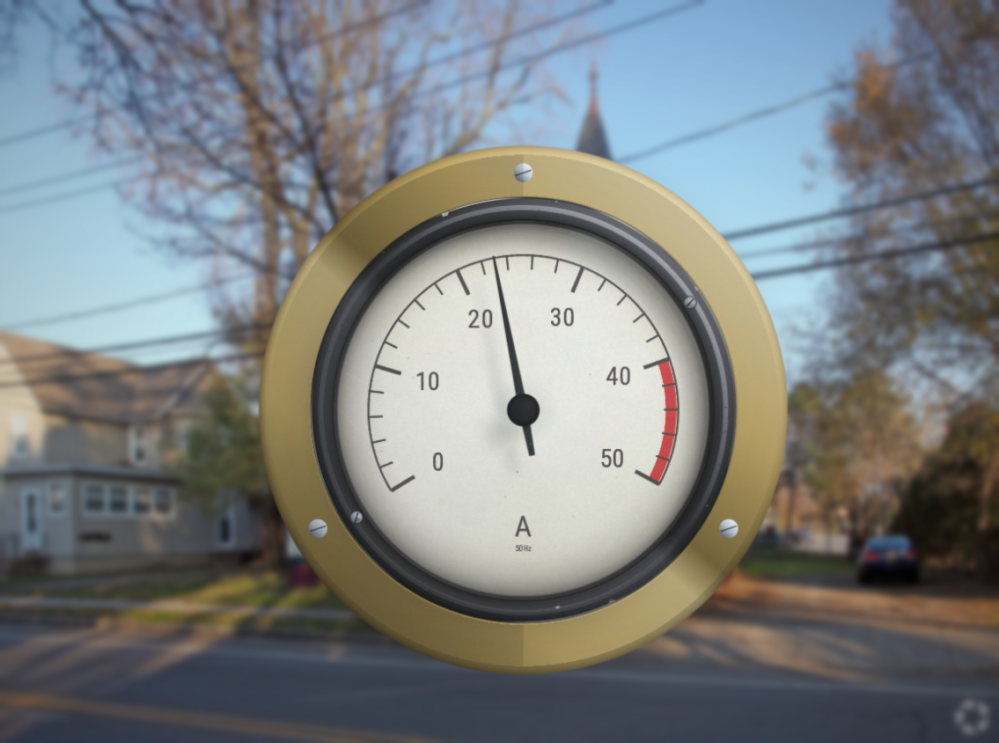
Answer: 23
